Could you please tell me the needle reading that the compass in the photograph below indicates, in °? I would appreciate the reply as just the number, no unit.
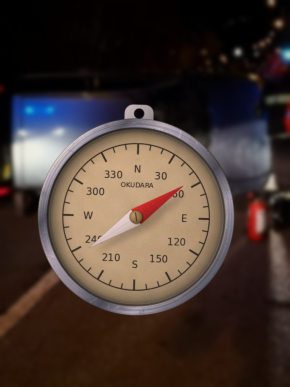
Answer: 55
